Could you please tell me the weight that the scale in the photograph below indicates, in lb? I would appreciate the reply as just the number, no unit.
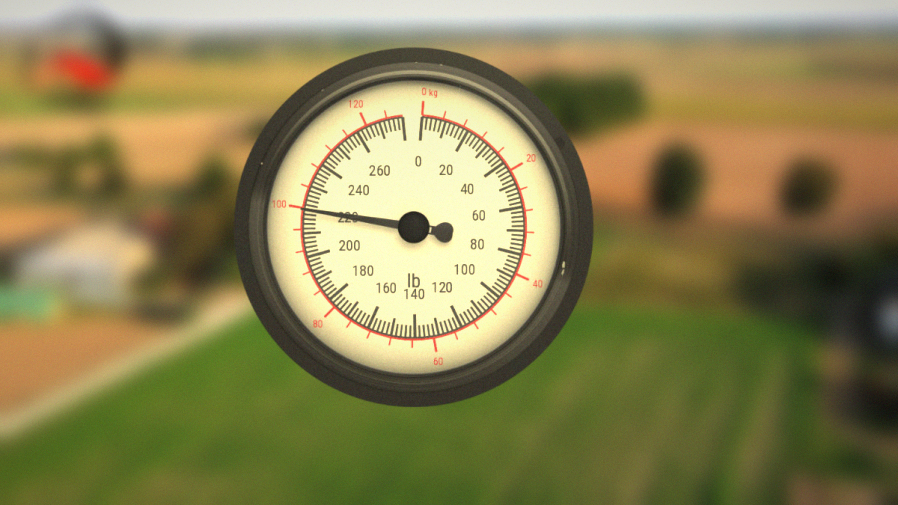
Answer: 220
